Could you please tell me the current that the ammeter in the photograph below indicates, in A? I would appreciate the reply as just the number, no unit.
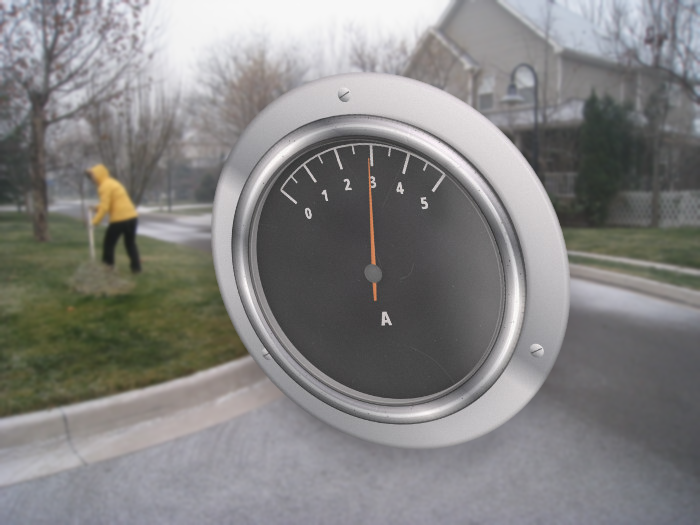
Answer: 3
